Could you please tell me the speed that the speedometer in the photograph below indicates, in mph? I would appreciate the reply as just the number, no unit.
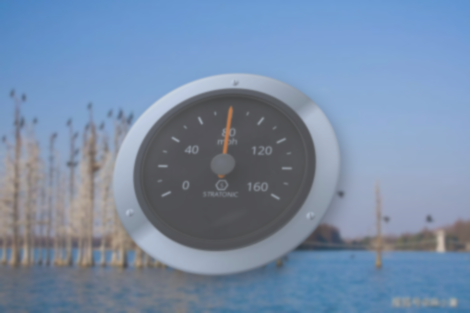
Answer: 80
